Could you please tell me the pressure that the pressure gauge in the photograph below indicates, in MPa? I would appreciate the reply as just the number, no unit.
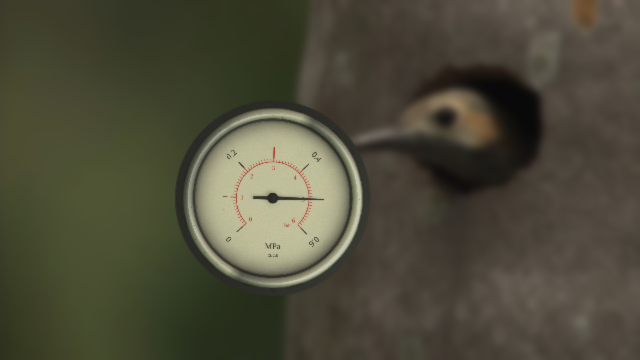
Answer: 0.5
